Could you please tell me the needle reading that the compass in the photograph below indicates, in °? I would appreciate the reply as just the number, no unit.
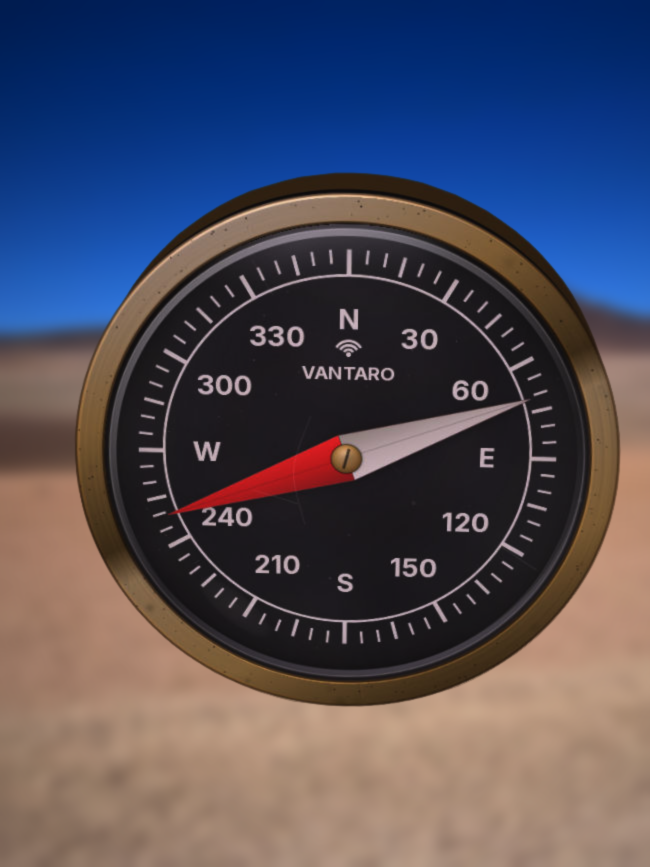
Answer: 250
